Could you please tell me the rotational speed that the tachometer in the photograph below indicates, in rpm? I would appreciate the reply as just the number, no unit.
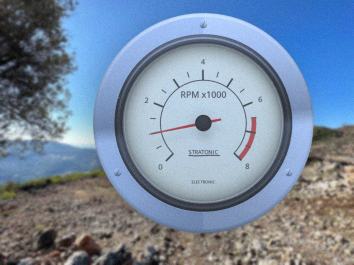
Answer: 1000
